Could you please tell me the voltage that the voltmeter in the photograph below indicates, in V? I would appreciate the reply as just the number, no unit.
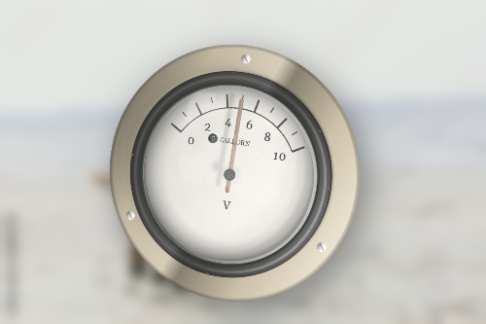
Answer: 5
